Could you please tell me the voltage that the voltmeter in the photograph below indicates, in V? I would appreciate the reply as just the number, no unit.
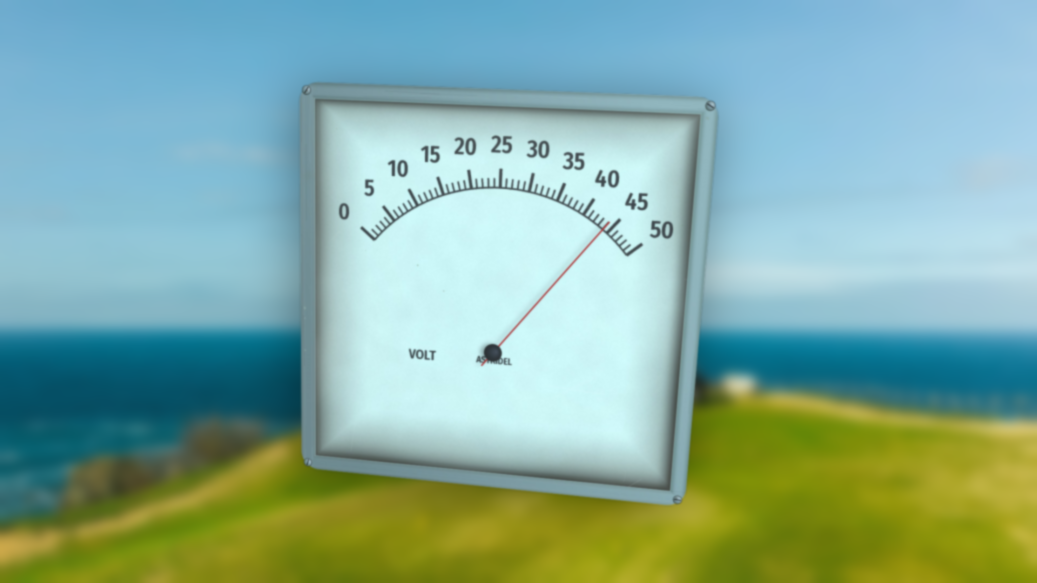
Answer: 44
